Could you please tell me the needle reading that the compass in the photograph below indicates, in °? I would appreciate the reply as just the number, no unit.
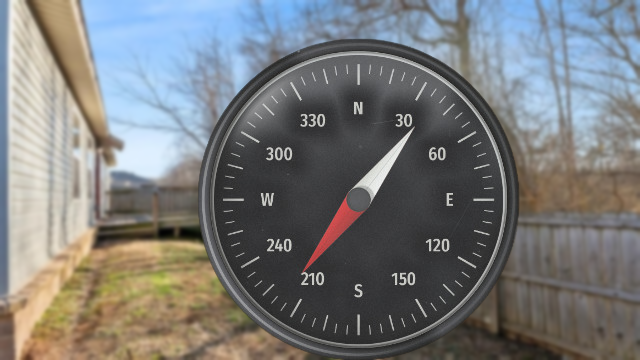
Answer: 217.5
